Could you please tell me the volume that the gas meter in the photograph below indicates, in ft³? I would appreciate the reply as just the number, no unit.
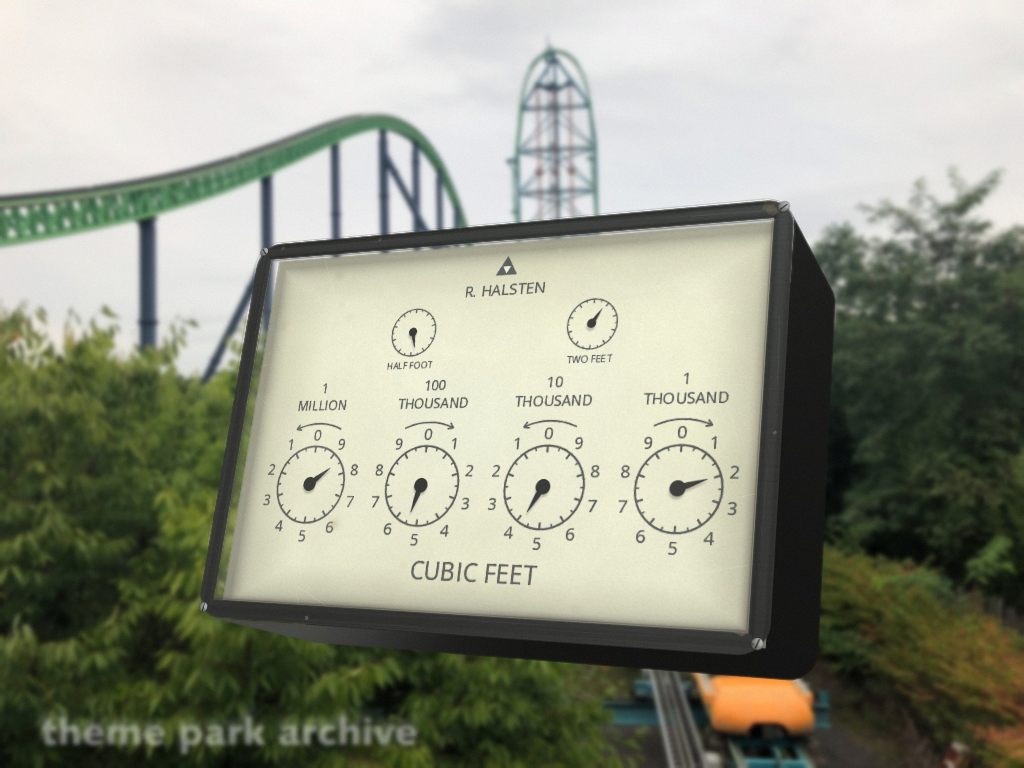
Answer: 854200
